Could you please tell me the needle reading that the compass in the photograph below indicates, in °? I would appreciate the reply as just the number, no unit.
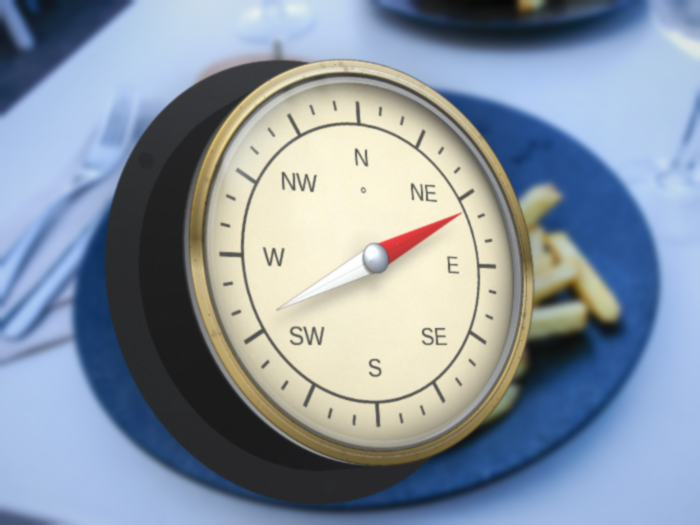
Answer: 65
